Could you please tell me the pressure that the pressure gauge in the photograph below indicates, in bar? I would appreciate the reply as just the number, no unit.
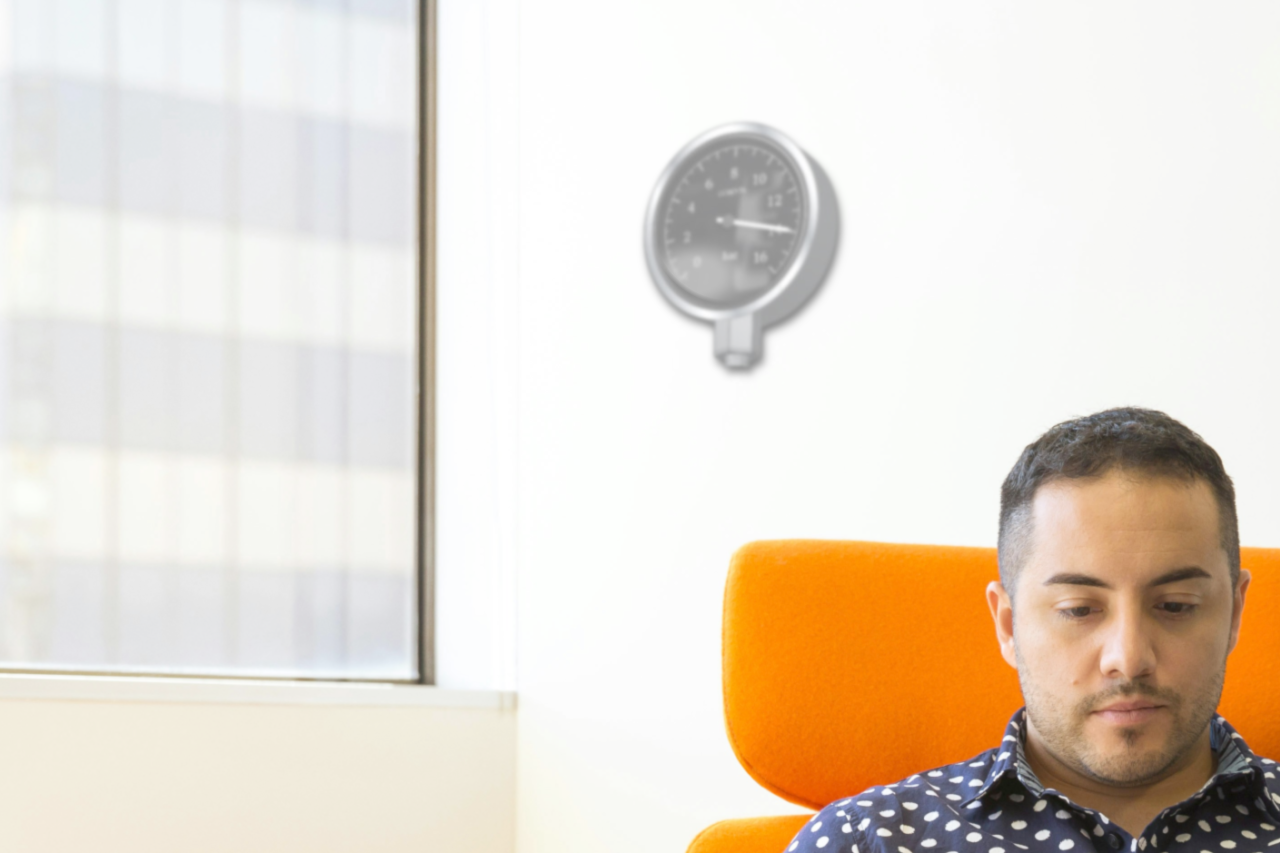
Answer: 14
